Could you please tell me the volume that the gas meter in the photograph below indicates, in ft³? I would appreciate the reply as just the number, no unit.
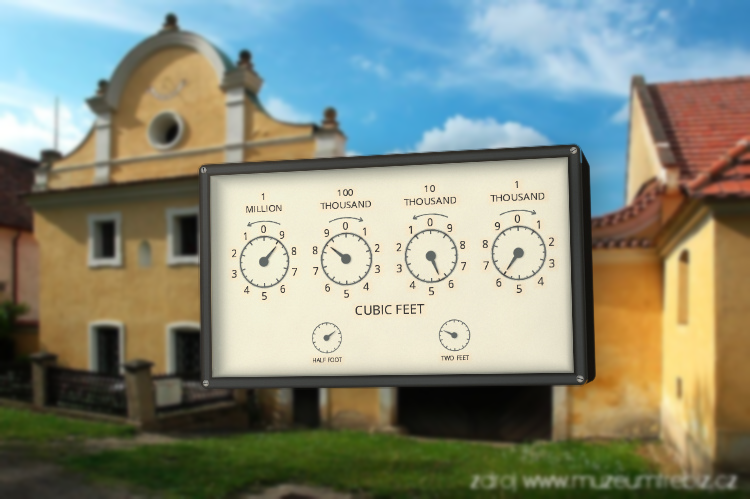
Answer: 885600
